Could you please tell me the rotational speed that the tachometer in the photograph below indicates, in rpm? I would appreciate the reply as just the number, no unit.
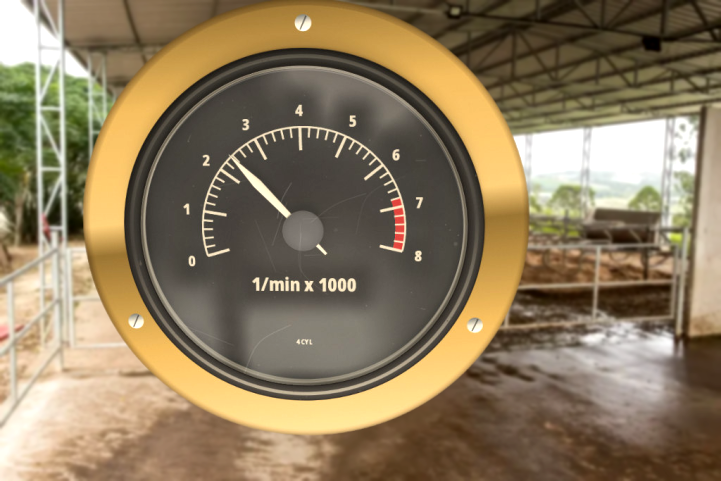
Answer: 2400
